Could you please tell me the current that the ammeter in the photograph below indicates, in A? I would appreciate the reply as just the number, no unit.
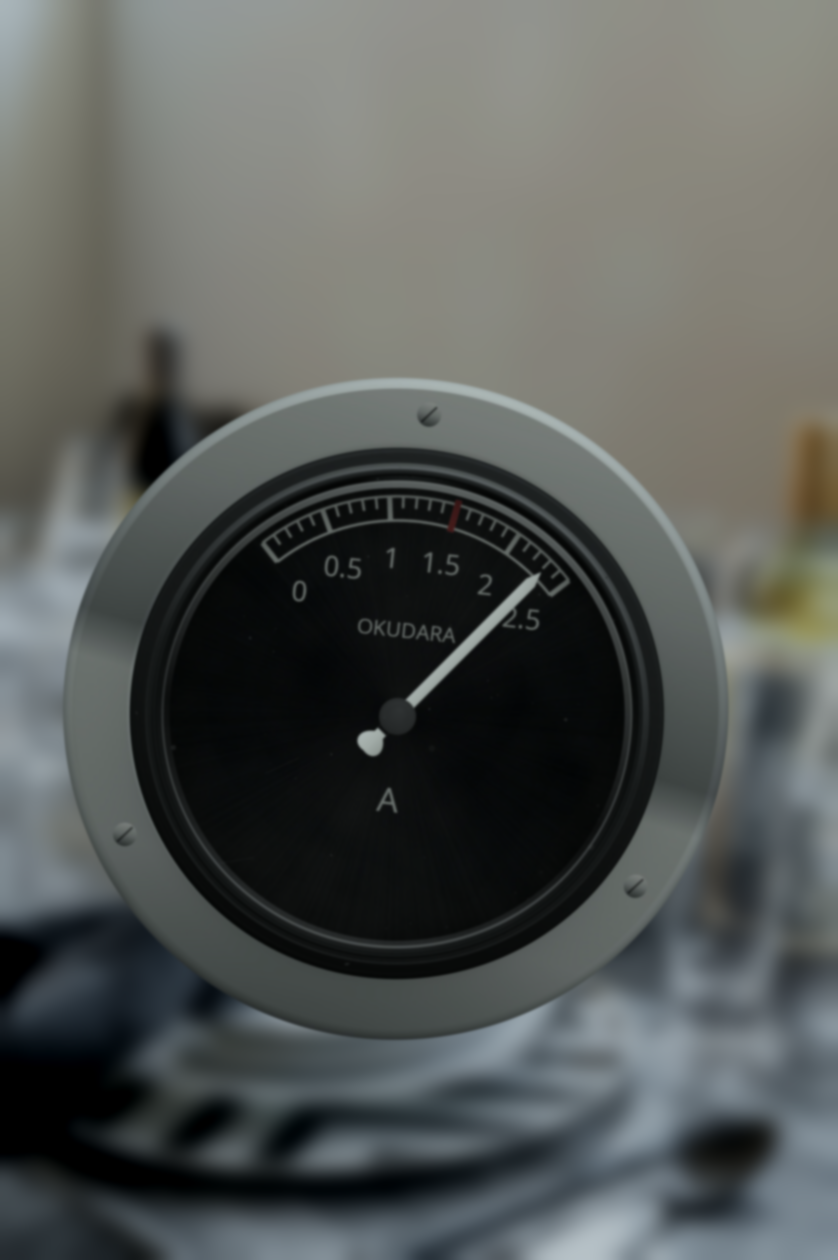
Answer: 2.3
